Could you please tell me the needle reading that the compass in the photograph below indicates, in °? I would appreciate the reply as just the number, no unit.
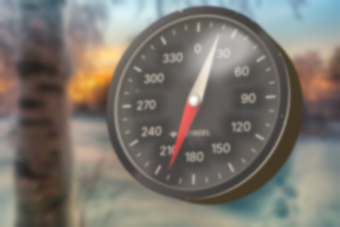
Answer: 200
